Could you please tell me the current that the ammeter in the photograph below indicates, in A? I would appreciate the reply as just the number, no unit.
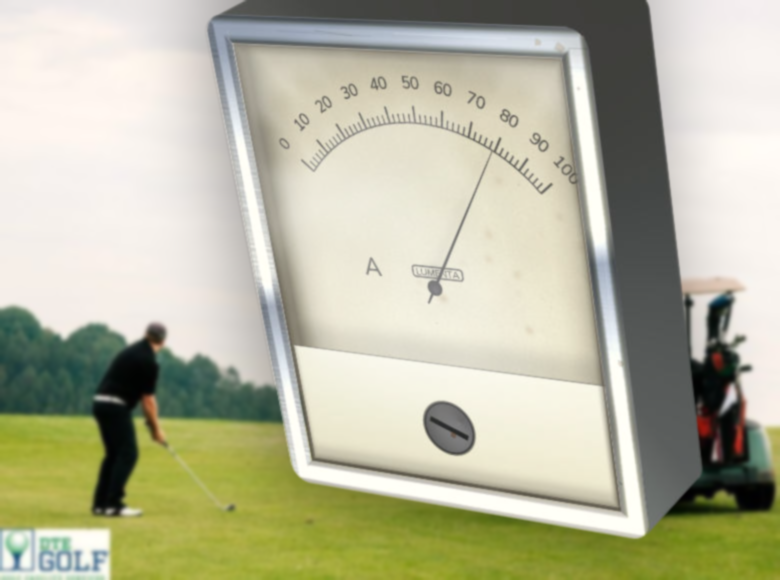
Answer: 80
